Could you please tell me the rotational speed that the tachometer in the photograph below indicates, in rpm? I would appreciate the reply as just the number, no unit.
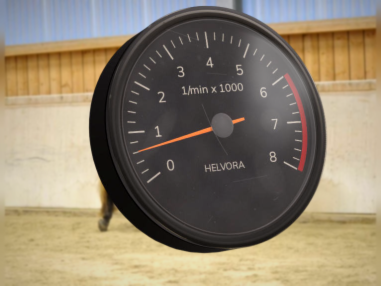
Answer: 600
